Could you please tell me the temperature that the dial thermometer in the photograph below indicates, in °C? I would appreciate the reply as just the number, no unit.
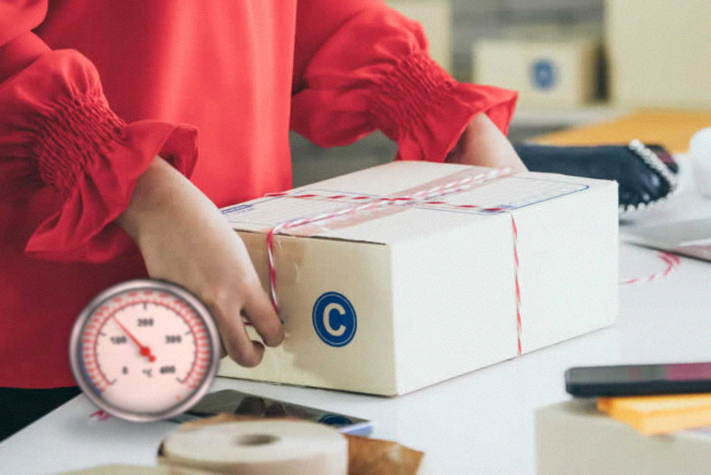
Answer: 140
